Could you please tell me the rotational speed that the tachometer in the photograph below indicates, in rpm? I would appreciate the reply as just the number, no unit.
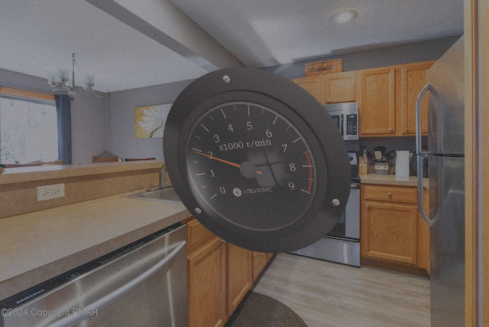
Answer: 2000
